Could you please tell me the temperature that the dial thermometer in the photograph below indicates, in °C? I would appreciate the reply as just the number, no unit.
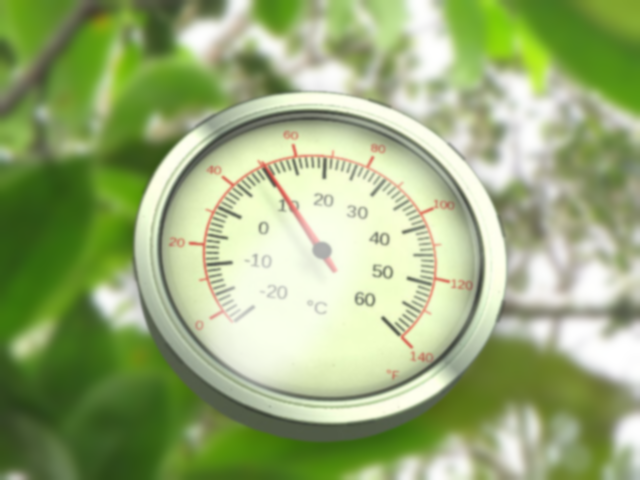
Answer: 10
